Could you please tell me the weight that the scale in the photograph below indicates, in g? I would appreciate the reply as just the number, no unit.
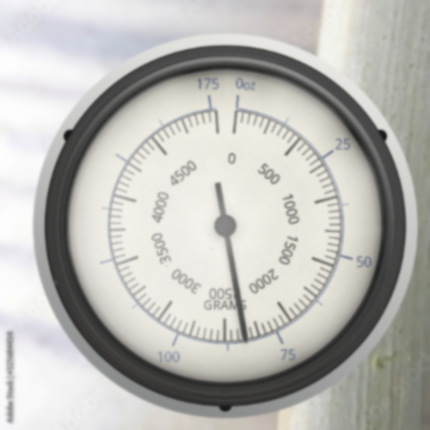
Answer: 2350
